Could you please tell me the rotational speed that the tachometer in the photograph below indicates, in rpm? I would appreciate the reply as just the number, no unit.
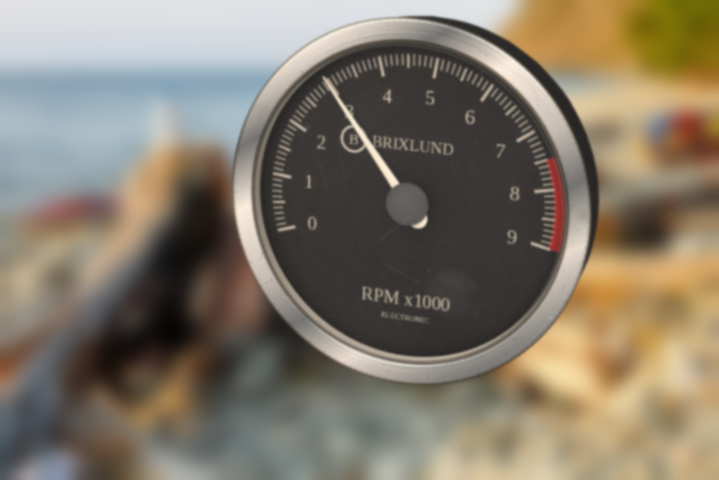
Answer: 3000
